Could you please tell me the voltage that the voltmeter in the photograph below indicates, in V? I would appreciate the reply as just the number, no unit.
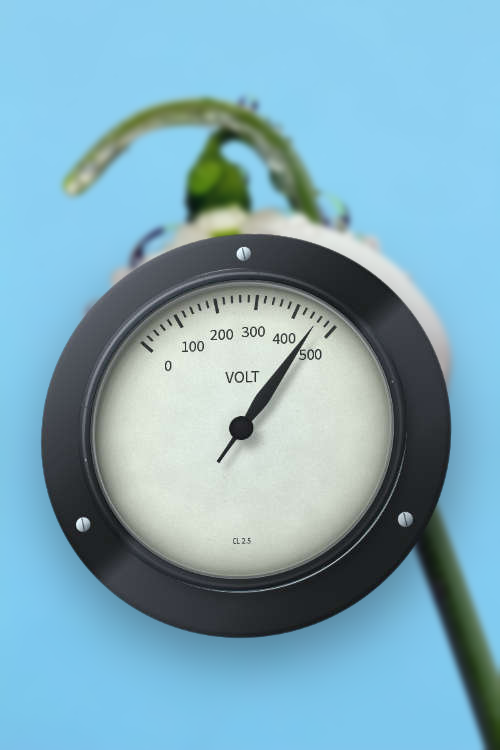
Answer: 460
